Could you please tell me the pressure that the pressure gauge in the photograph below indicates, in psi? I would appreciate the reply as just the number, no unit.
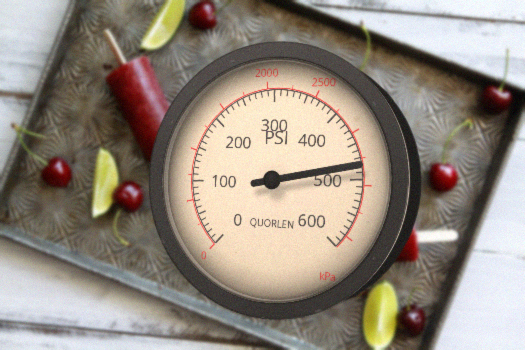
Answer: 480
